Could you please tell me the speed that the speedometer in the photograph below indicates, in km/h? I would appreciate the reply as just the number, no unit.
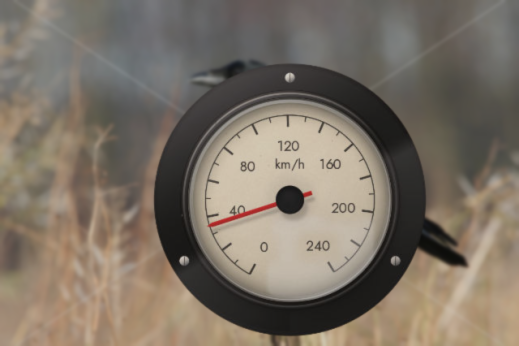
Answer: 35
